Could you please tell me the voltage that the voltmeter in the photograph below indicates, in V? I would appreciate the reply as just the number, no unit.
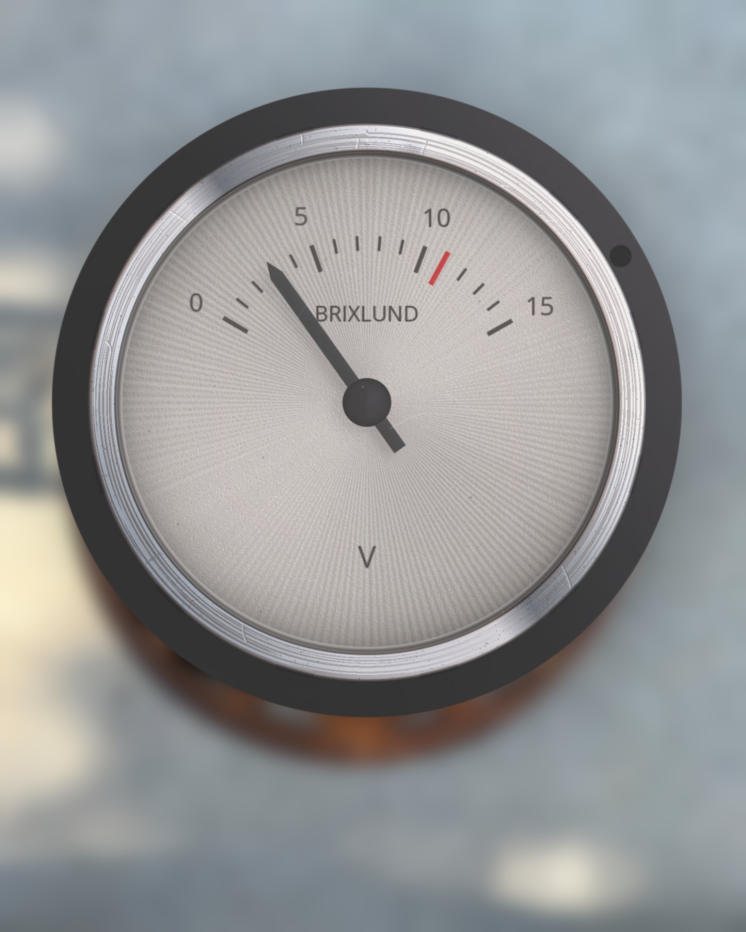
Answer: 3
